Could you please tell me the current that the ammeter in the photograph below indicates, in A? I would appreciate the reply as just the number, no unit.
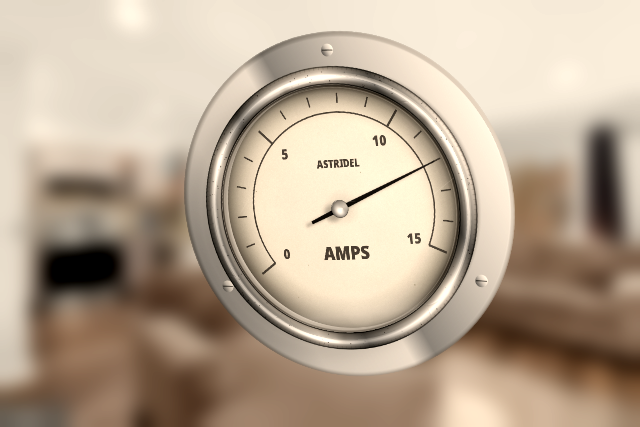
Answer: 12
